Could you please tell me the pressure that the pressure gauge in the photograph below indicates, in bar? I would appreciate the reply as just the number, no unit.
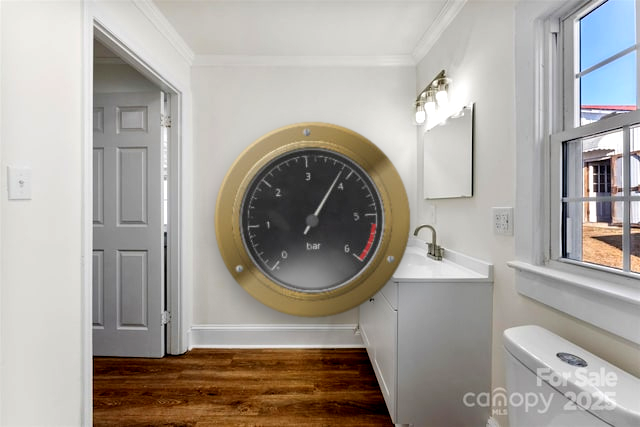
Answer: 3.8
